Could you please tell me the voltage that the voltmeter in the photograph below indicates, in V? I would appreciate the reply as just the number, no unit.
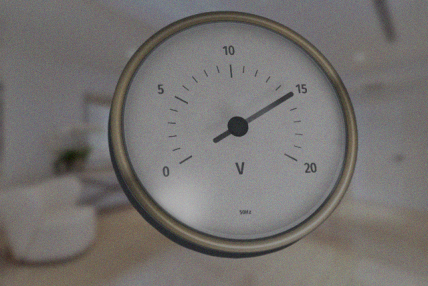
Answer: 15
